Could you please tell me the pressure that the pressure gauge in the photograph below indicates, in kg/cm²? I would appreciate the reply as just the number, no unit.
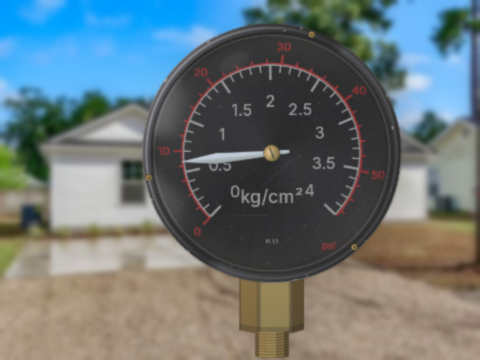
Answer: 0.6
